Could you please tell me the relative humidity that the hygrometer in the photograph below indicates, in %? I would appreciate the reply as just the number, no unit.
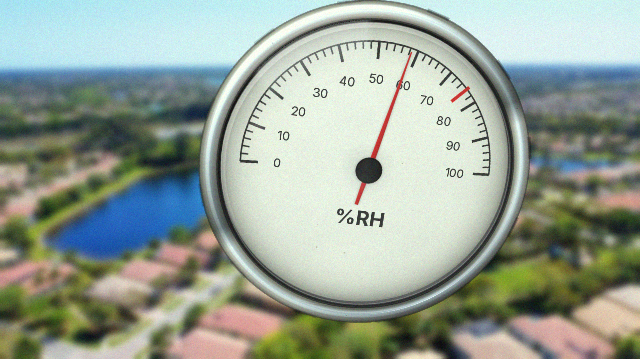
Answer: 58
